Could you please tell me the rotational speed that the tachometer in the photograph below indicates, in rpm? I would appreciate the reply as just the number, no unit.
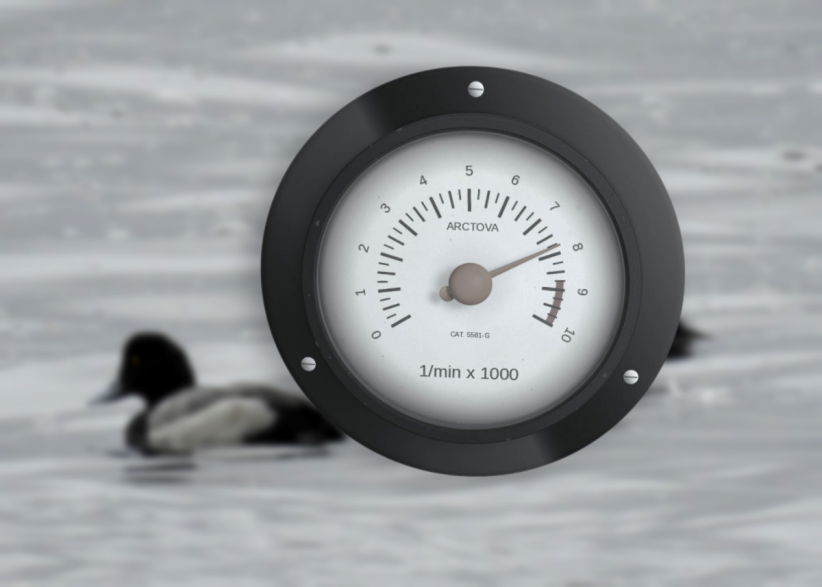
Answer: 7750
